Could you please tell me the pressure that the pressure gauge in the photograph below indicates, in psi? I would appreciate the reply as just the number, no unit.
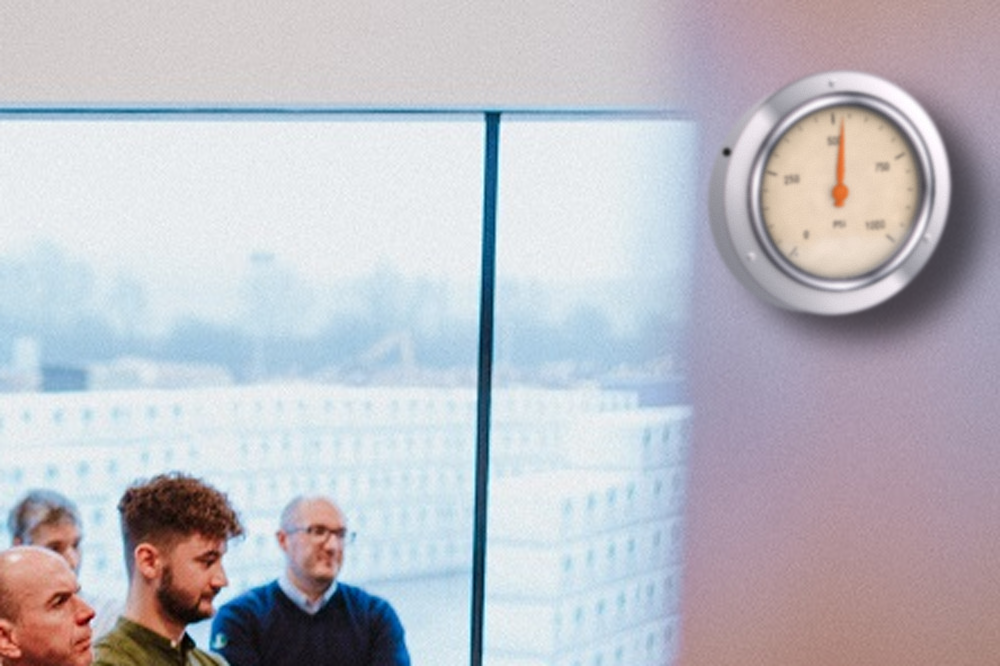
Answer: 525
